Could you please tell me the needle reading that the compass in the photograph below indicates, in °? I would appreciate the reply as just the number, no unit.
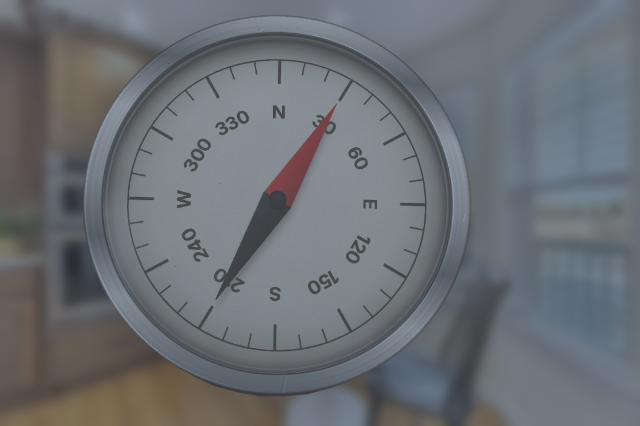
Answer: 30
